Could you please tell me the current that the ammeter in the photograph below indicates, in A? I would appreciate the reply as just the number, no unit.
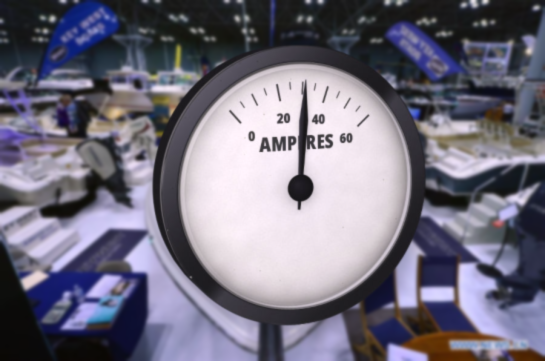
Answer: 30
